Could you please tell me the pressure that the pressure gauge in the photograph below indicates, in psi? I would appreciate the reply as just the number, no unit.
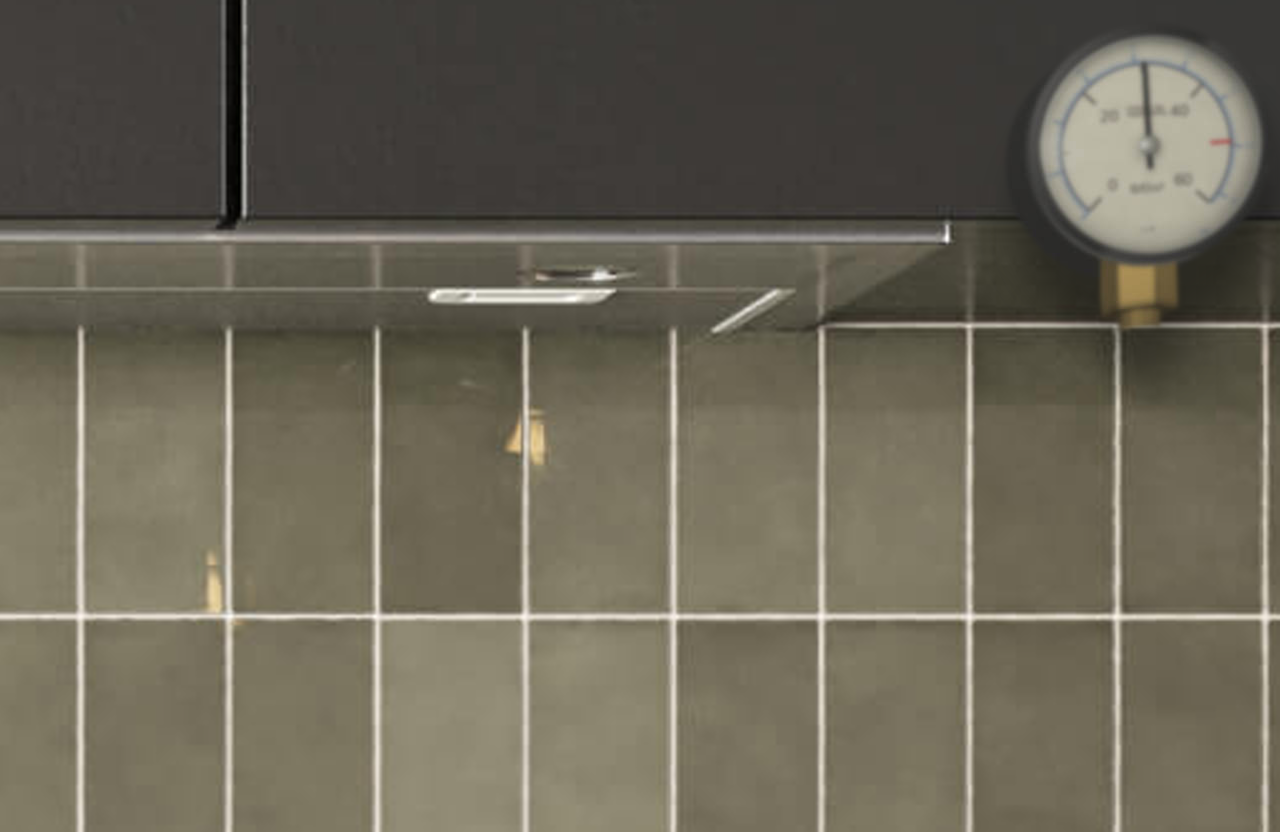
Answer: 30
